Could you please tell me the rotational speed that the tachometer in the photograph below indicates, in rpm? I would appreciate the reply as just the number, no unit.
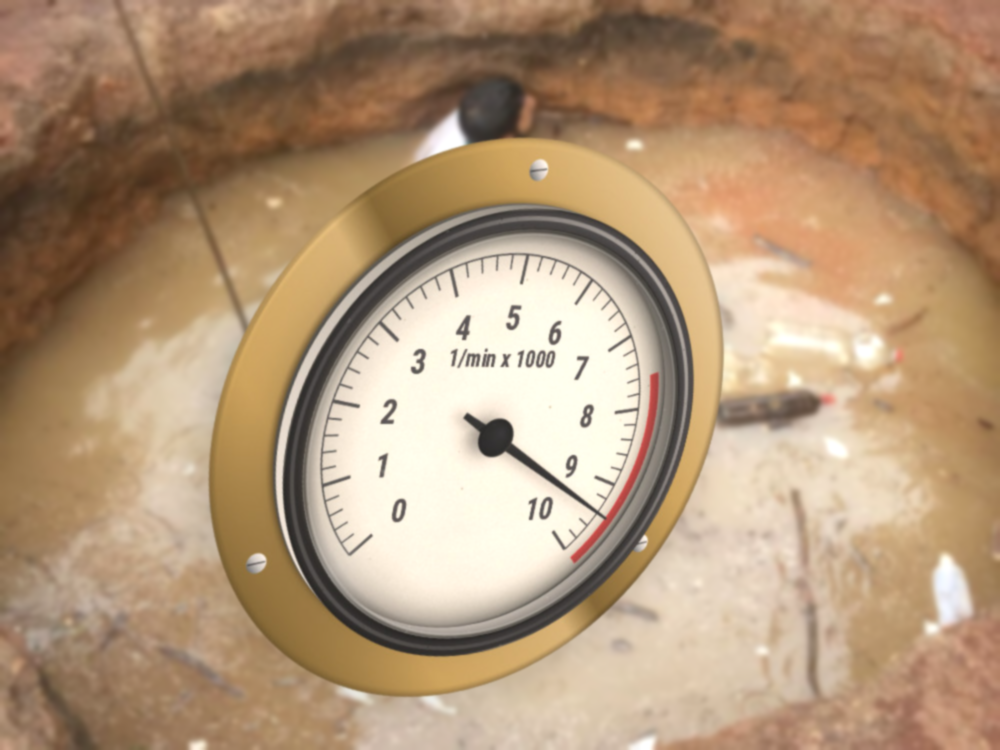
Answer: 9400
